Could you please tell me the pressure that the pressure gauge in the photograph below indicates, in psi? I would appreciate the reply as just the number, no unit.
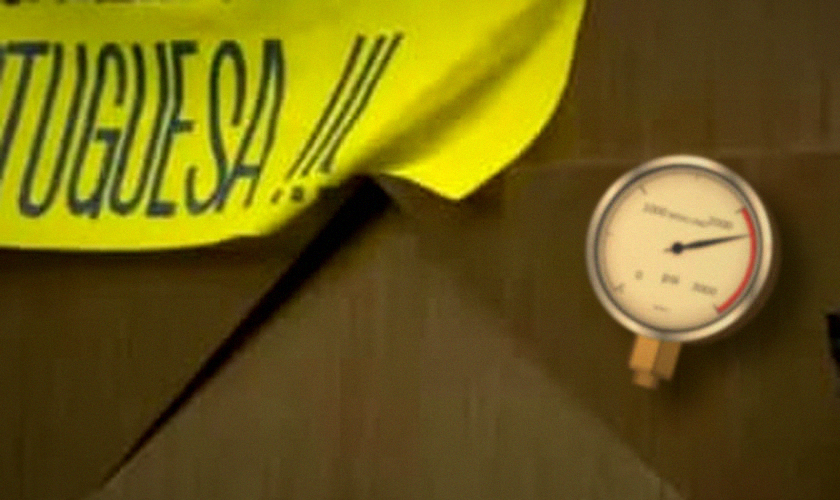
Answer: 2250
